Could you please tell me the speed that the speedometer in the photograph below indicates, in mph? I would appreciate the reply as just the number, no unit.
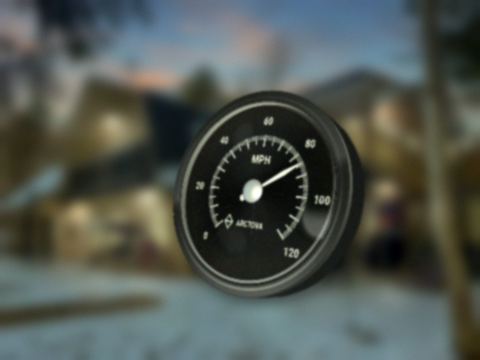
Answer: 85
